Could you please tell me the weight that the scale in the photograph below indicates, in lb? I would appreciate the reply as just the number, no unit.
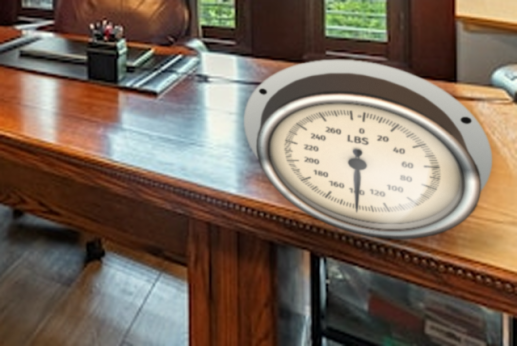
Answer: 140
